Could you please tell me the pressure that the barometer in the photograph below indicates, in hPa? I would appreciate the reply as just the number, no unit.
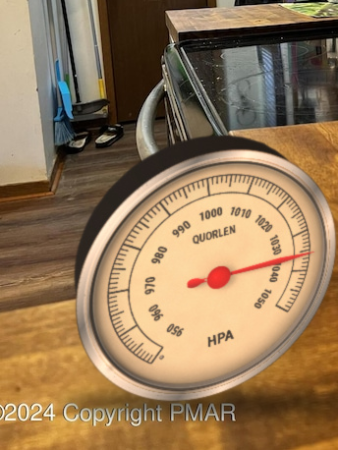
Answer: 1035
